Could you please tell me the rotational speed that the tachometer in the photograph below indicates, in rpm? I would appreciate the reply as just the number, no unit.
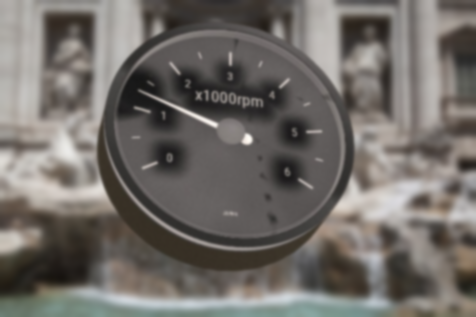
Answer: 1250
